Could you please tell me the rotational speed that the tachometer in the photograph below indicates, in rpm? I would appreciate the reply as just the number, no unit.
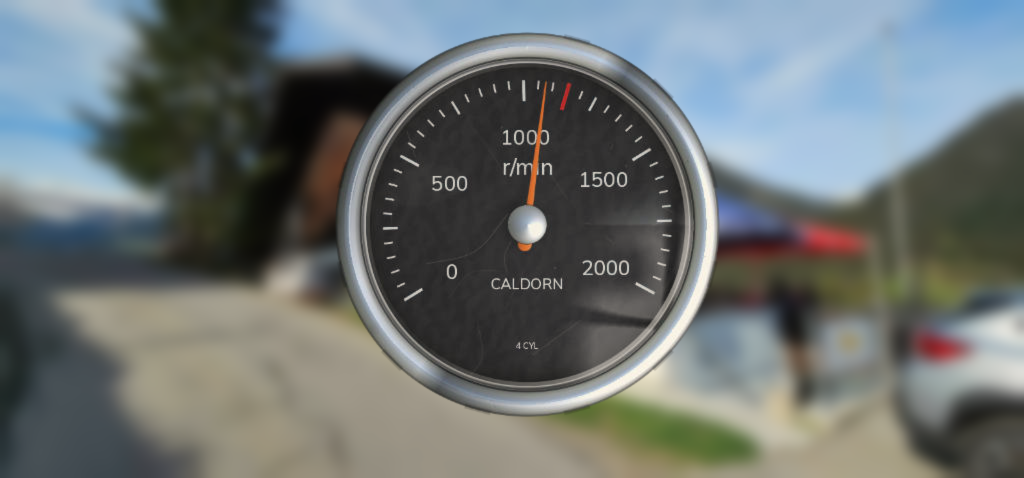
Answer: 1075
